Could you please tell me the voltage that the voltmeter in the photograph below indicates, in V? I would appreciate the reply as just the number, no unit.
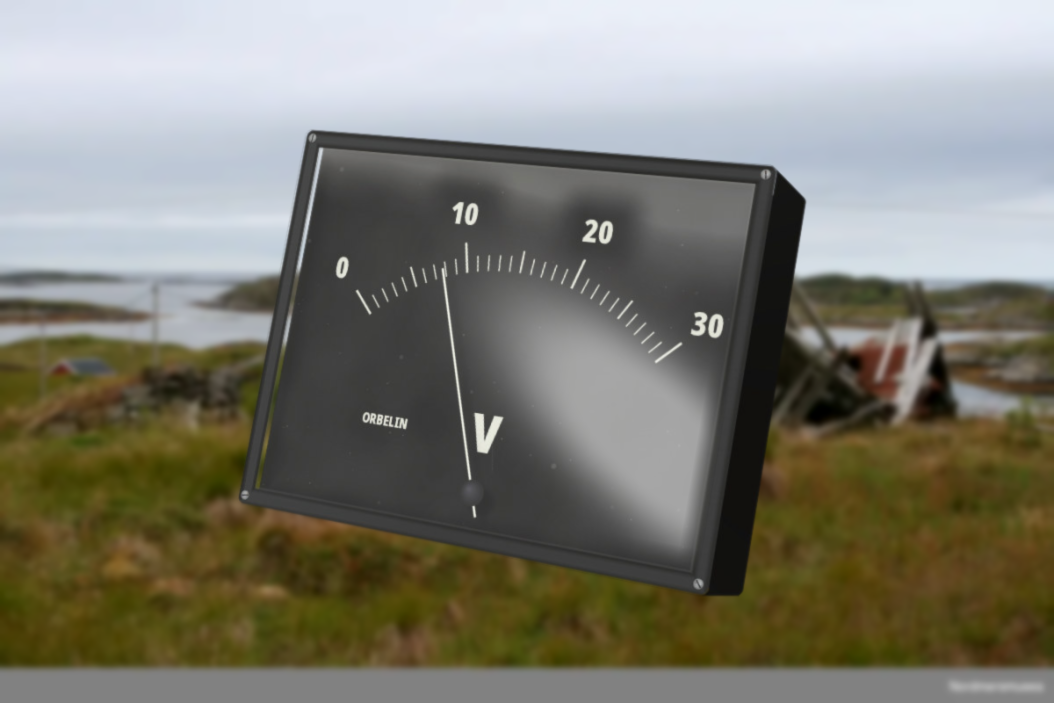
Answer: 8
